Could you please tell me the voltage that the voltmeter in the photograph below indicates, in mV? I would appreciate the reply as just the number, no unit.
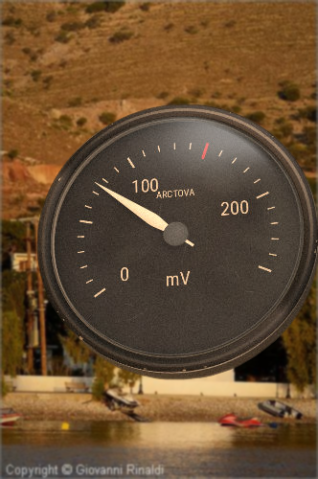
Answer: 75
